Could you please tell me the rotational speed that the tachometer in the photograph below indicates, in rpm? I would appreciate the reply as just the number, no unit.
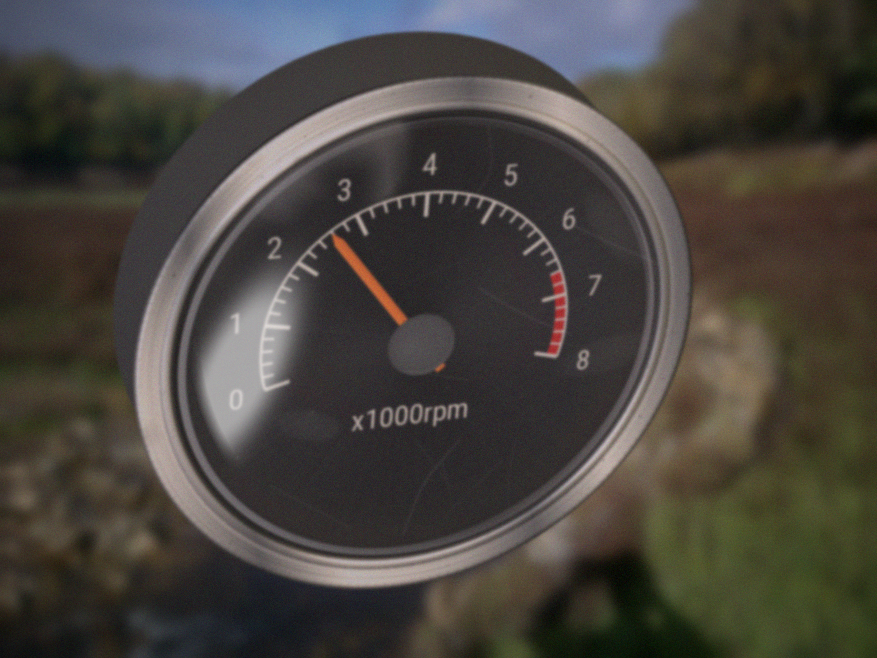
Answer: 2600
